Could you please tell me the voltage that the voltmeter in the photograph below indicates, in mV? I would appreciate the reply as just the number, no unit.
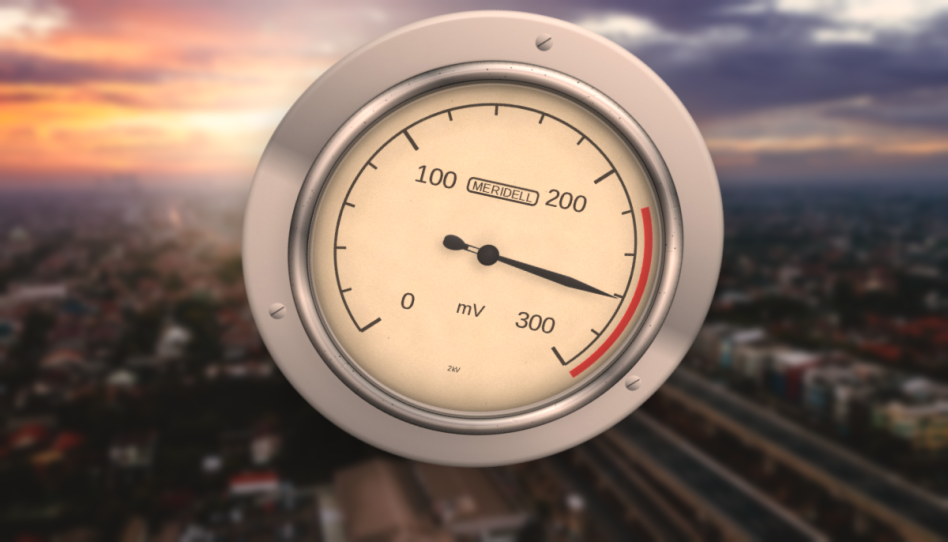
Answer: 260
